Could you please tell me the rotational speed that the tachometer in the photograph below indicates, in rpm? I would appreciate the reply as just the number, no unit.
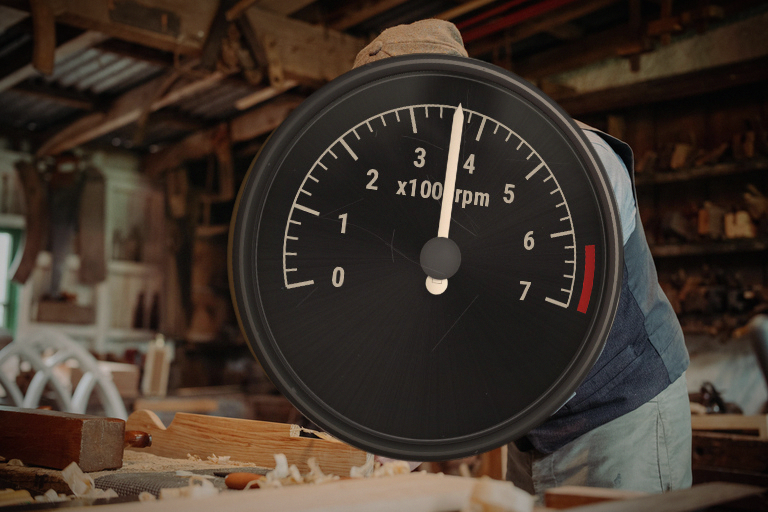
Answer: 3600
